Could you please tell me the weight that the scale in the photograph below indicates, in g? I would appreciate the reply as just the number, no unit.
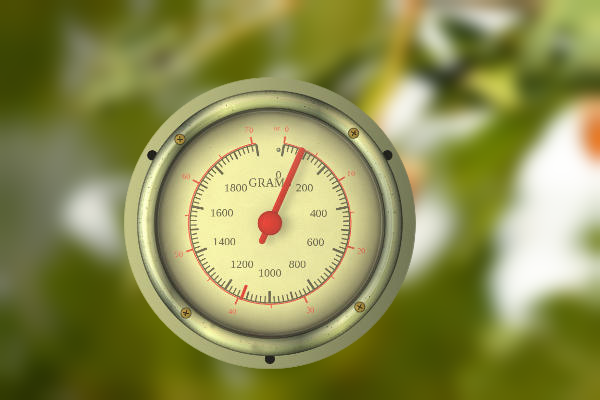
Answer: 80
